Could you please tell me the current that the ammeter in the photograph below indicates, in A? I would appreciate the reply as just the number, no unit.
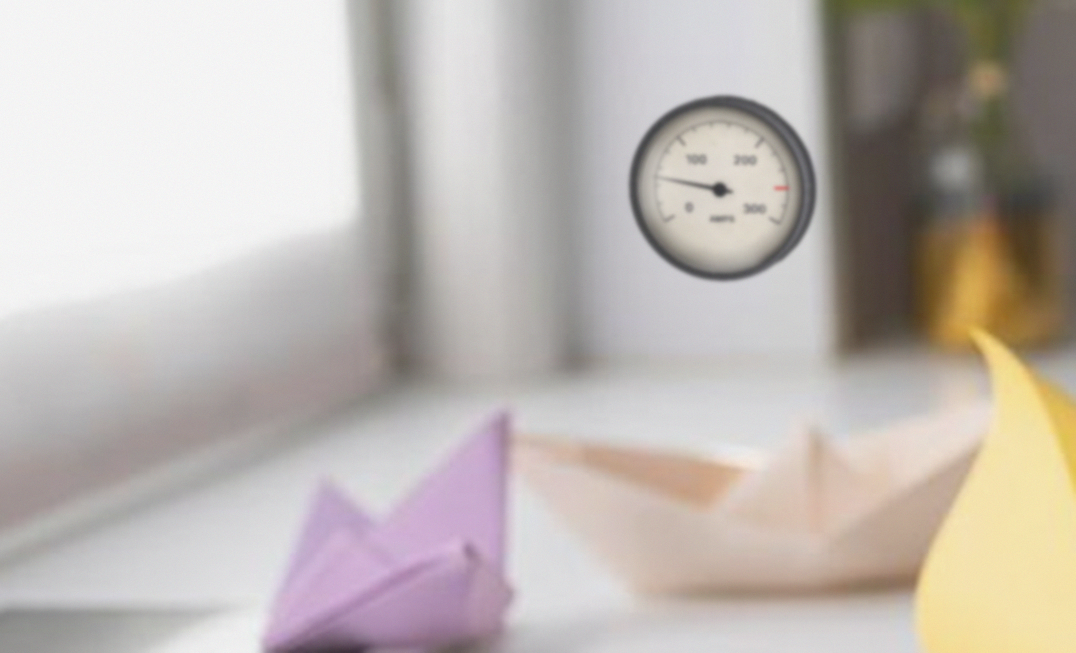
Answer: 50
